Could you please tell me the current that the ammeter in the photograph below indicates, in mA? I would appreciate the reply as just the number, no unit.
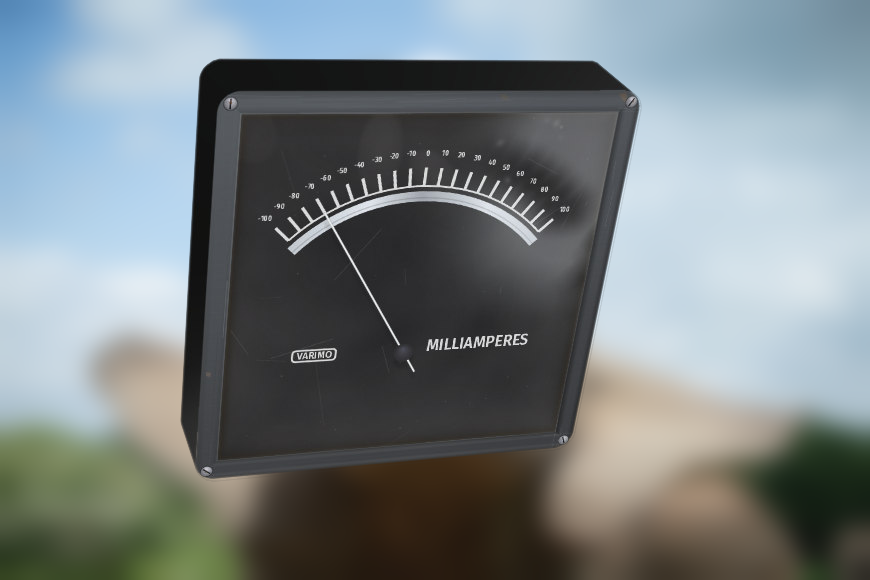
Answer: -70
